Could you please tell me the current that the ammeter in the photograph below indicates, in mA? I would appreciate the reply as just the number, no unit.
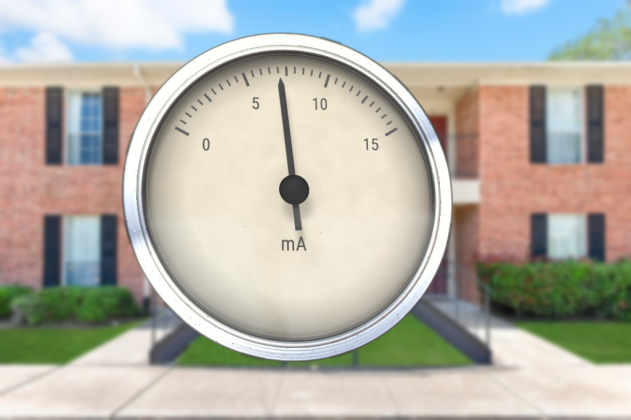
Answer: 7
